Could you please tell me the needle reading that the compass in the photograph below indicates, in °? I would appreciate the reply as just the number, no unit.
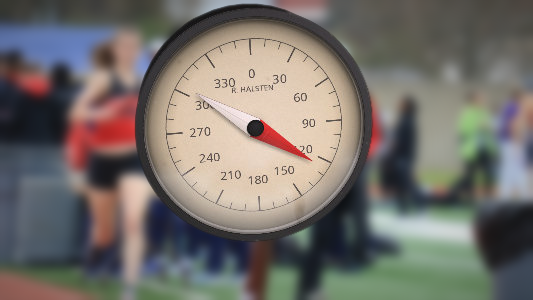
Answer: 125
